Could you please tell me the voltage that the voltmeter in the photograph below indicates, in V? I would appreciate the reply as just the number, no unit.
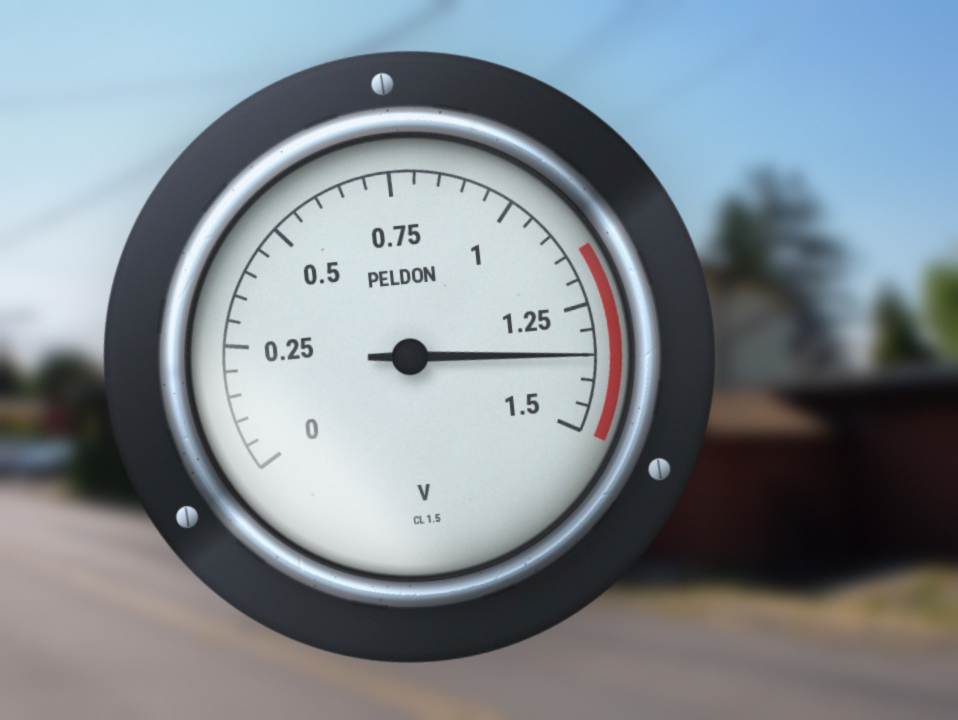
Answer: 1.35
